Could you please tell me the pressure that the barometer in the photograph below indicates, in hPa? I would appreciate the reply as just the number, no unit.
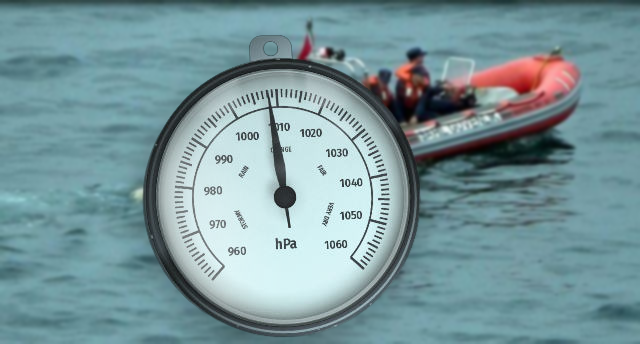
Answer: 1008
